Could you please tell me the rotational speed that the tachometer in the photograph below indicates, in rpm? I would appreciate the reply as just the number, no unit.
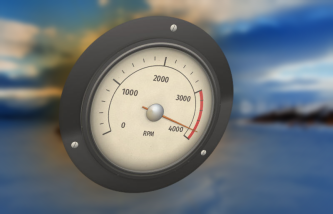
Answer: 3800
